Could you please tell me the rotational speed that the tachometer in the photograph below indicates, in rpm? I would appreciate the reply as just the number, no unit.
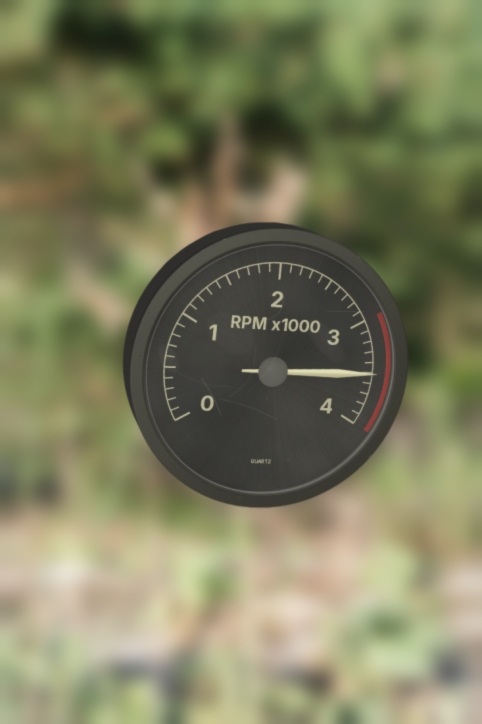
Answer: 3500
